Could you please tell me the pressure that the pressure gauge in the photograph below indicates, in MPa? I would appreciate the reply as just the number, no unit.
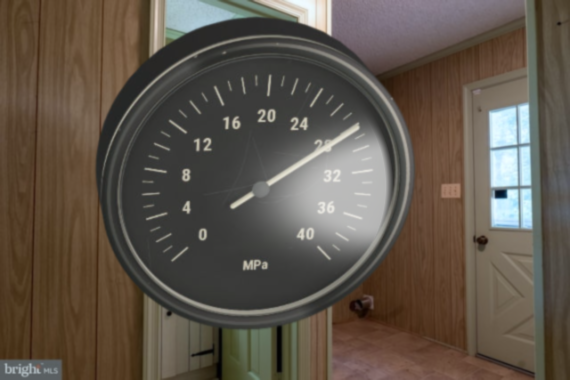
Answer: 28
